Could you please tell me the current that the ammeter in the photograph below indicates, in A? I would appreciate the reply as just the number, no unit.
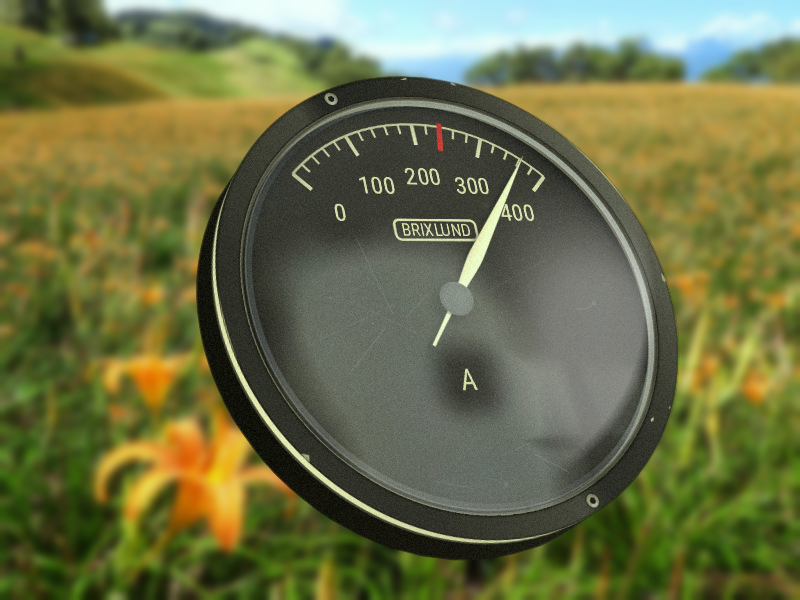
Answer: 360
